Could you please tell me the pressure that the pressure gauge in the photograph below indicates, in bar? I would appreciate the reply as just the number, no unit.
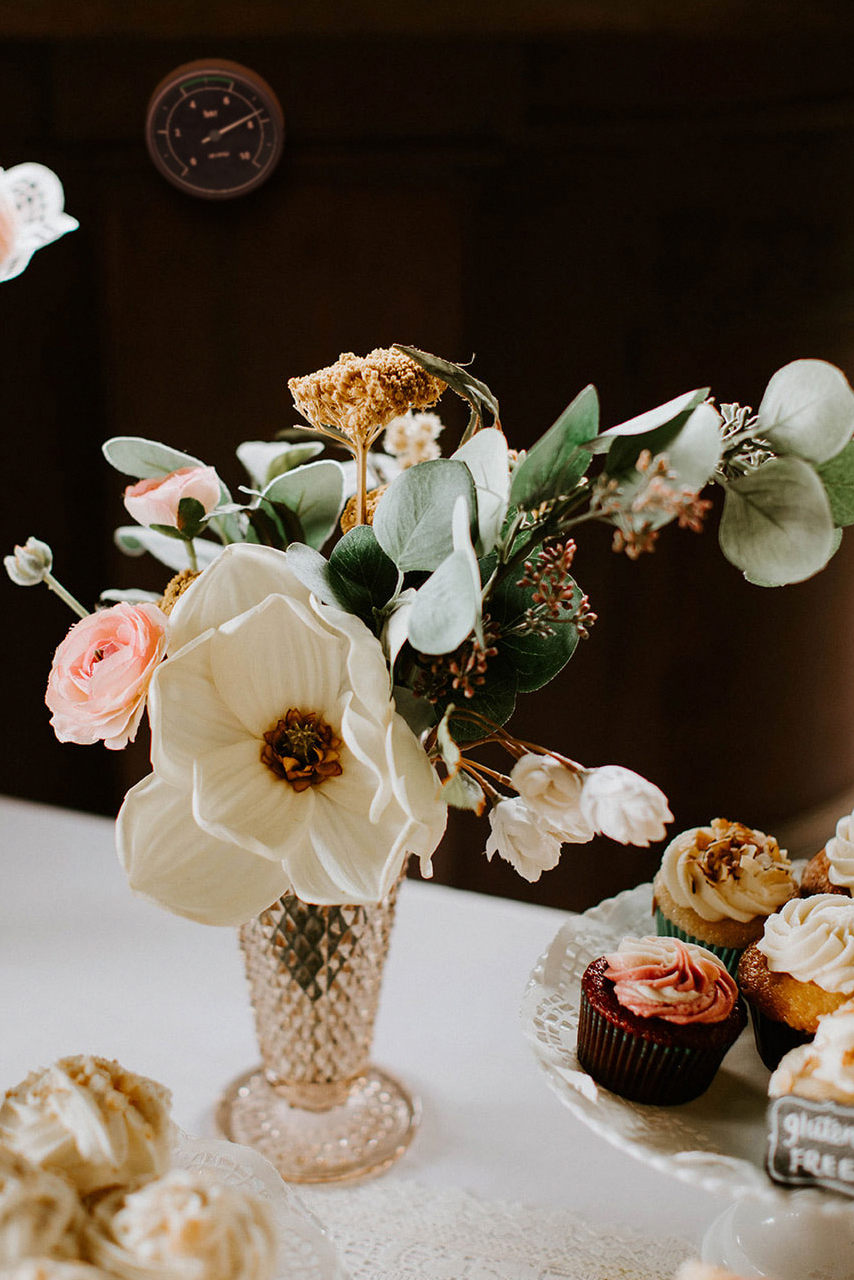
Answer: 7.5
